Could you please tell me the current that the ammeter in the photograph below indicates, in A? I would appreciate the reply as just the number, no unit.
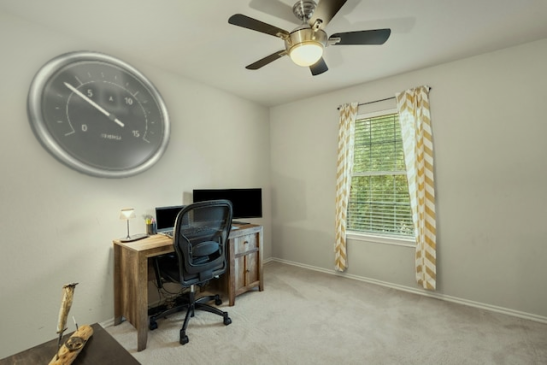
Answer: 4
